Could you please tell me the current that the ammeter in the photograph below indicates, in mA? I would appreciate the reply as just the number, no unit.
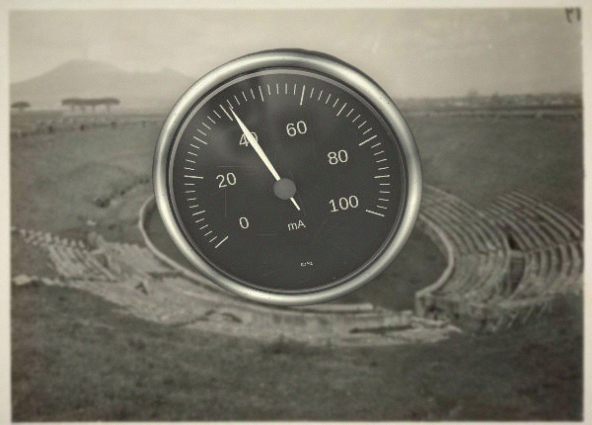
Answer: 42
